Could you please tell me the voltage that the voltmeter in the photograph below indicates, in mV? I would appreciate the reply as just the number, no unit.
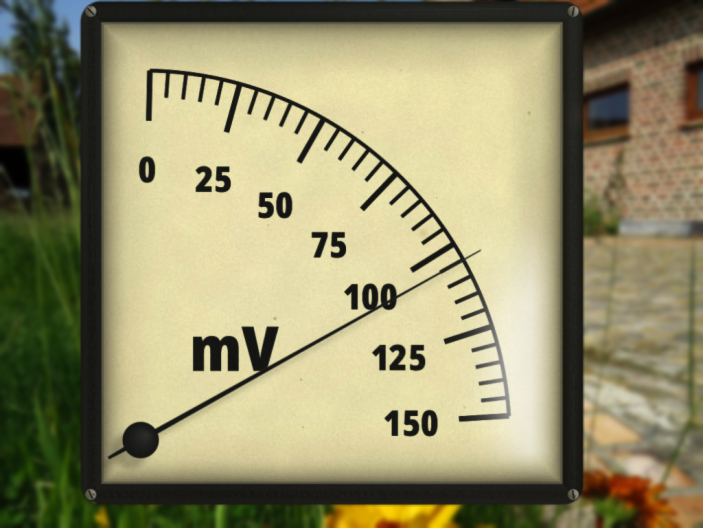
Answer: 105
